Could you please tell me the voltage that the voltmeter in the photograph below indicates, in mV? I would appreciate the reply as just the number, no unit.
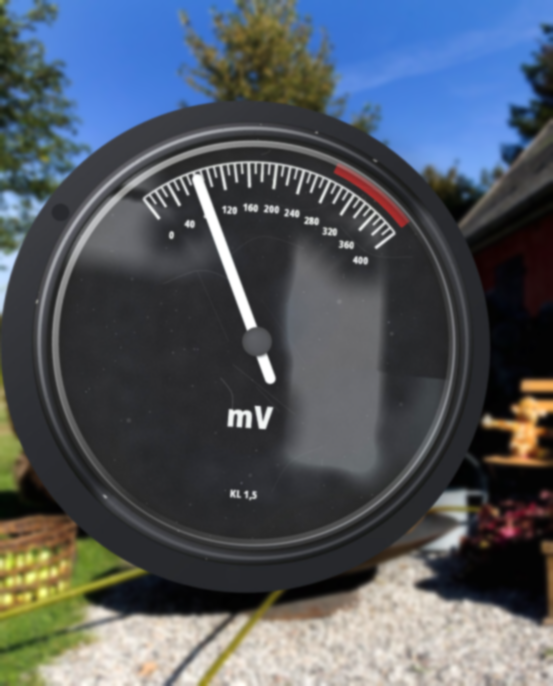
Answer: 80
